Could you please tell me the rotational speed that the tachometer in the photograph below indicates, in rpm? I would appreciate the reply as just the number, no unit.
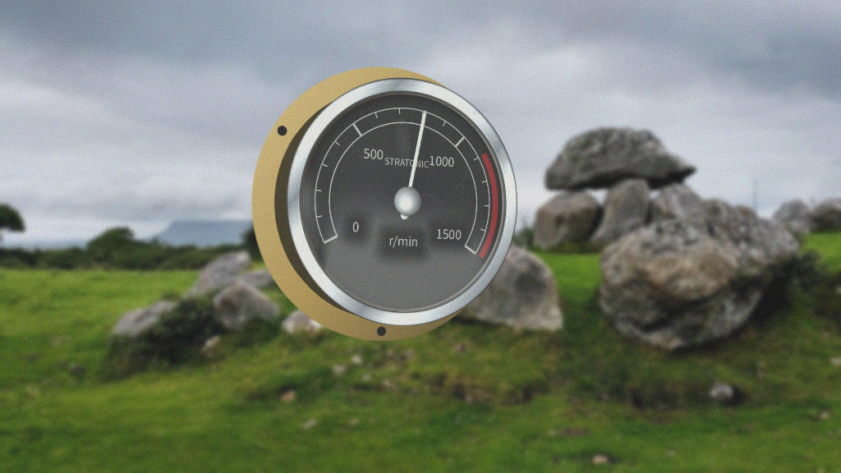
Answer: 800
